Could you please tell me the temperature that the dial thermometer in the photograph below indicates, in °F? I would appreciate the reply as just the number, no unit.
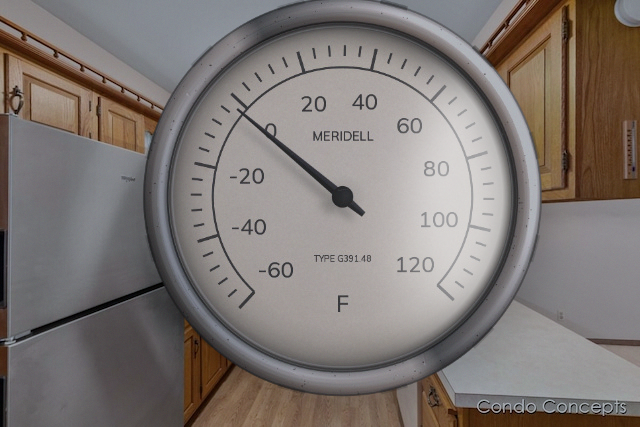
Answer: -2
